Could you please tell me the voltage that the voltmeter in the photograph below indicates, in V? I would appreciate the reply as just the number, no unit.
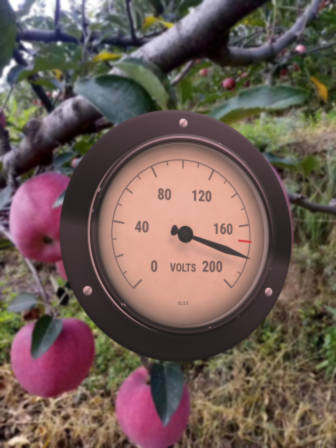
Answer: 180
